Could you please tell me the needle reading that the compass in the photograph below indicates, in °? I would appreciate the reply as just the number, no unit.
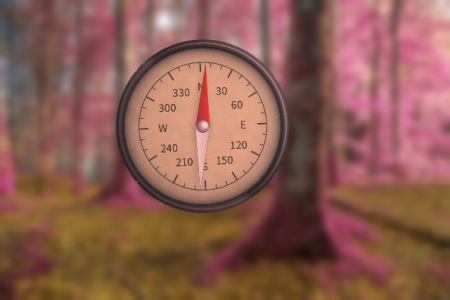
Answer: 5
